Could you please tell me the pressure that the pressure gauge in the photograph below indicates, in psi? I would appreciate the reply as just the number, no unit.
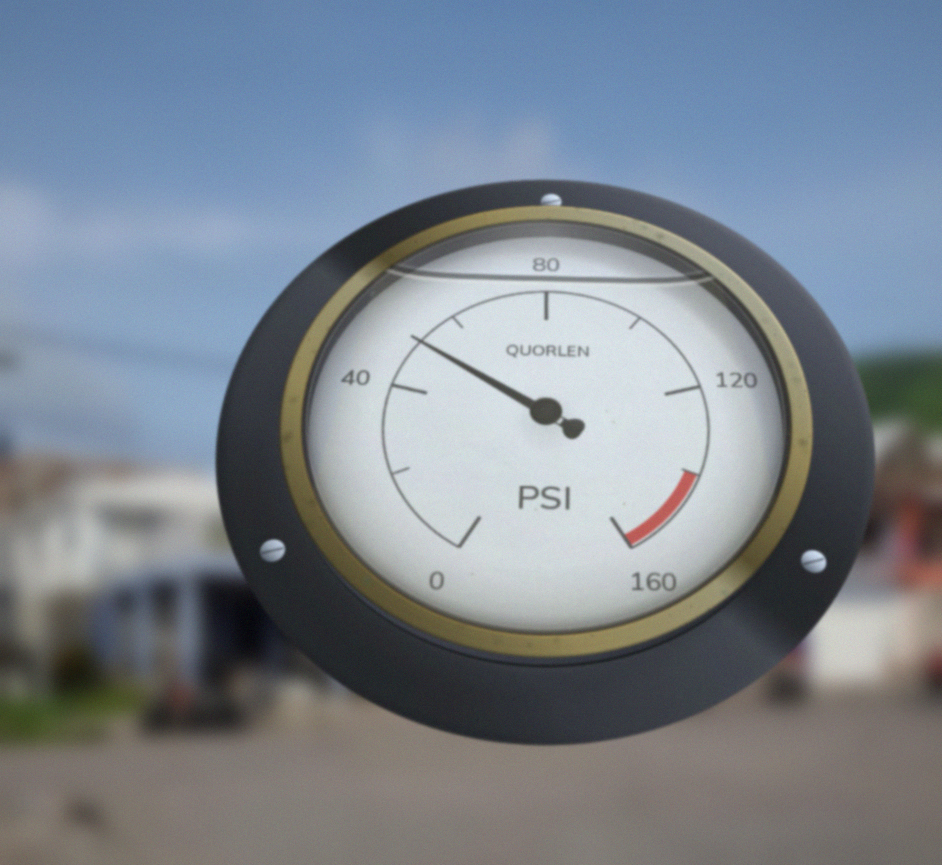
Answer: 50
